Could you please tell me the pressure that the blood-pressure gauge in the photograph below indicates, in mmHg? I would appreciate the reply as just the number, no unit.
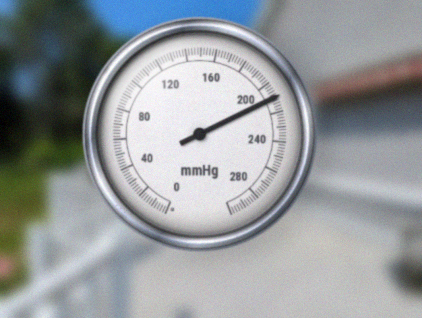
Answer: 210
